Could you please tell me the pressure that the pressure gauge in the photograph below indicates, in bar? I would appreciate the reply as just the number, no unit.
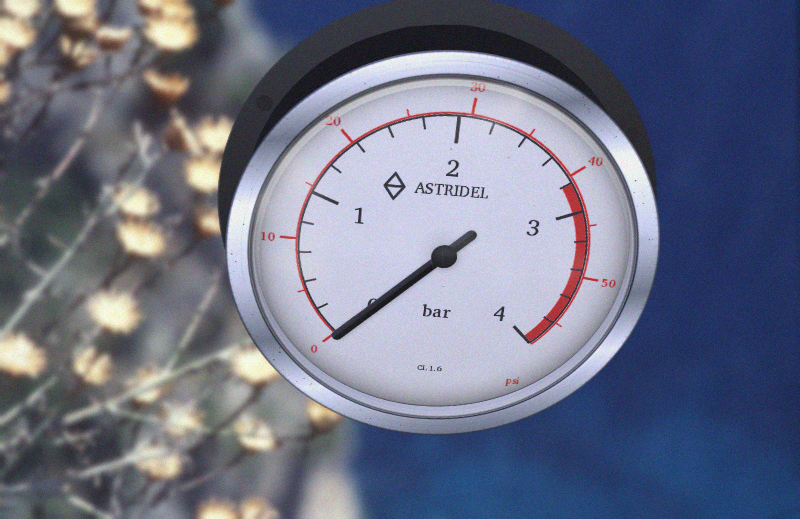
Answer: 0
